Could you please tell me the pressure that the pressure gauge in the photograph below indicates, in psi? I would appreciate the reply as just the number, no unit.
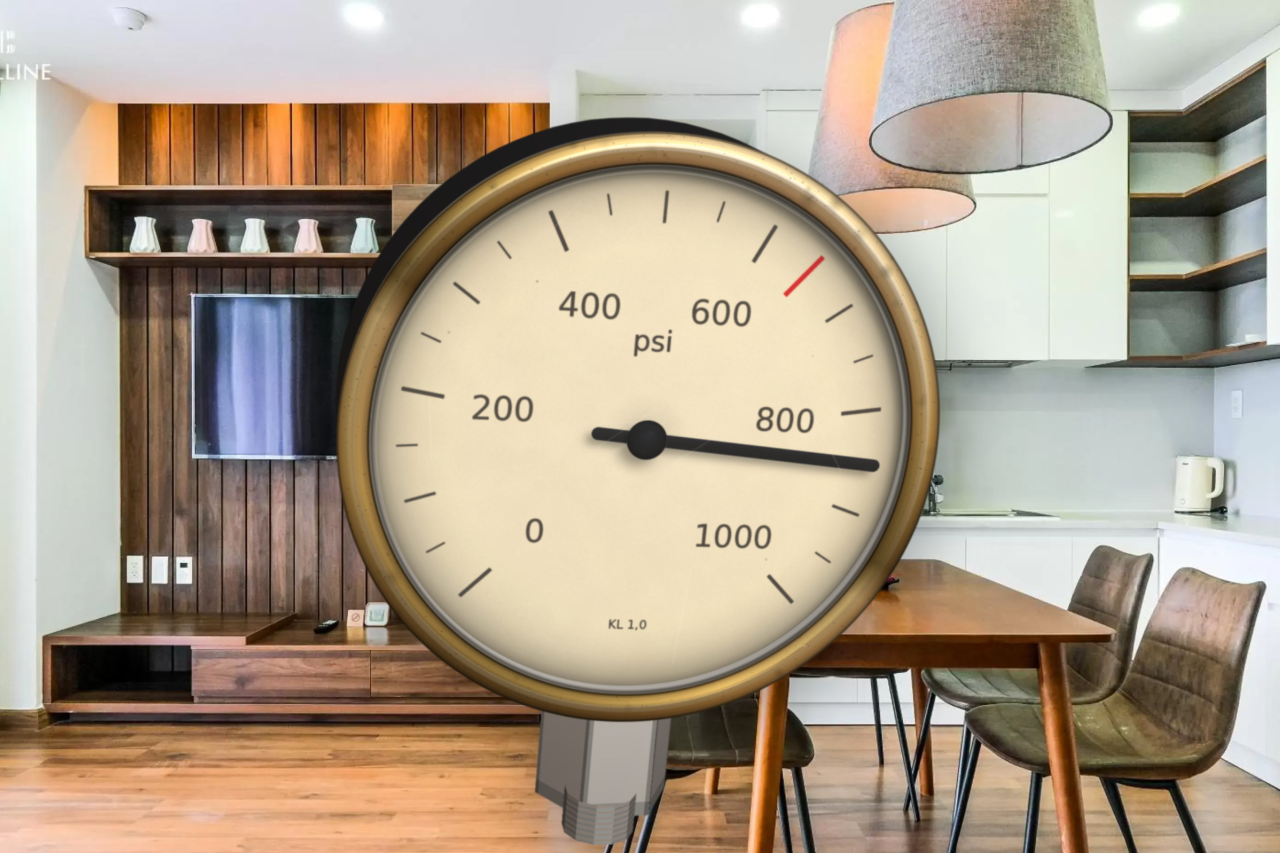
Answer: 850
